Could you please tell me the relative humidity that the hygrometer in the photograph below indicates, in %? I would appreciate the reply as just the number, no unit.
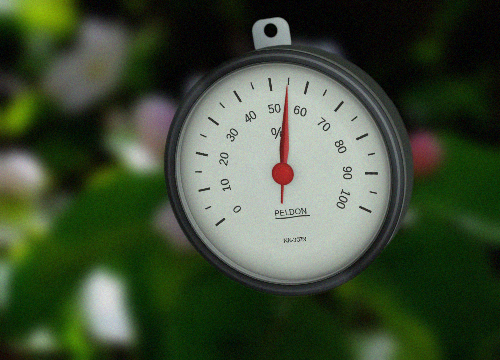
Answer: 55
